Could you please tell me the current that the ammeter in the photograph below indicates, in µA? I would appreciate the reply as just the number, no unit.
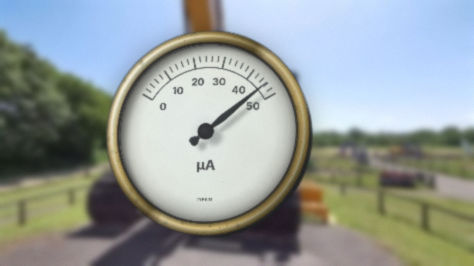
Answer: 46
